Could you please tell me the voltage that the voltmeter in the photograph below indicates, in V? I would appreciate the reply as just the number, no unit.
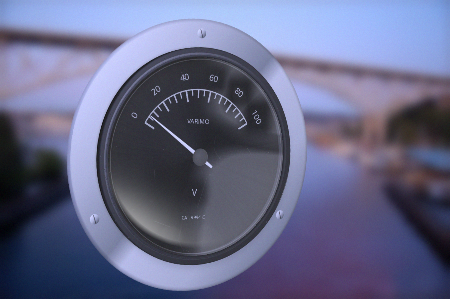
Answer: 5
